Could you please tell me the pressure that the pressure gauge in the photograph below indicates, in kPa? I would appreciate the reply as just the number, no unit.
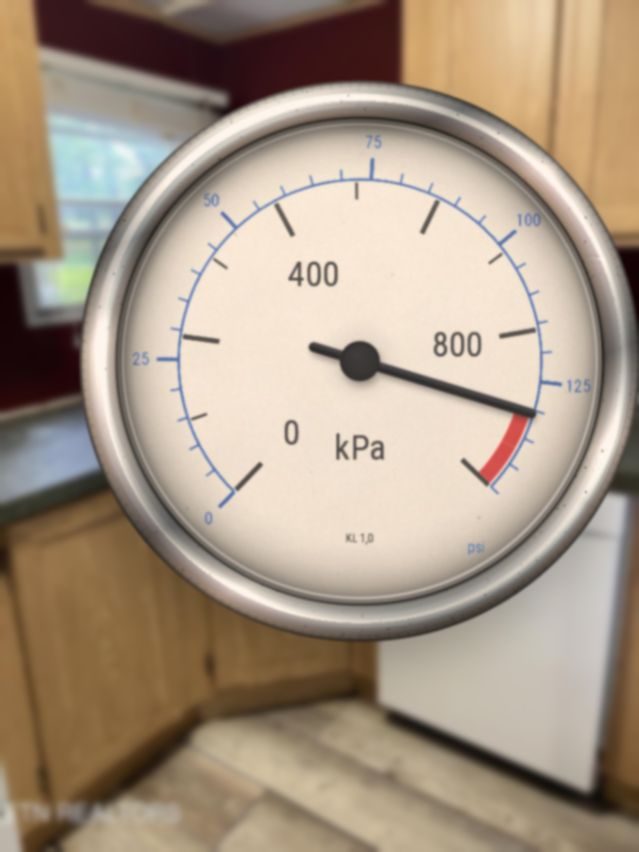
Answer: 900
